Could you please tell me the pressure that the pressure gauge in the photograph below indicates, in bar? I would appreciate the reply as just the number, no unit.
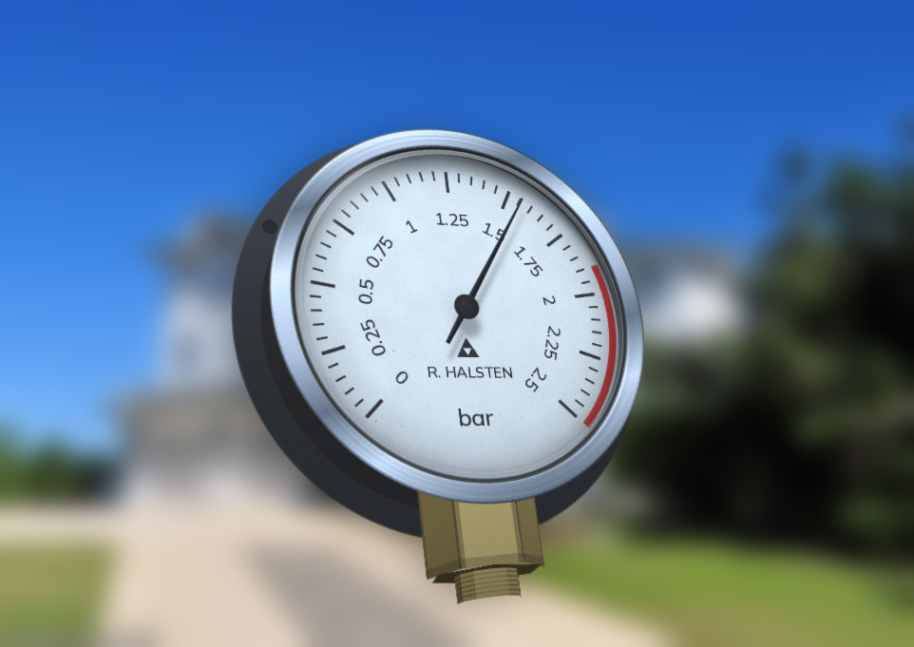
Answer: 1.55
